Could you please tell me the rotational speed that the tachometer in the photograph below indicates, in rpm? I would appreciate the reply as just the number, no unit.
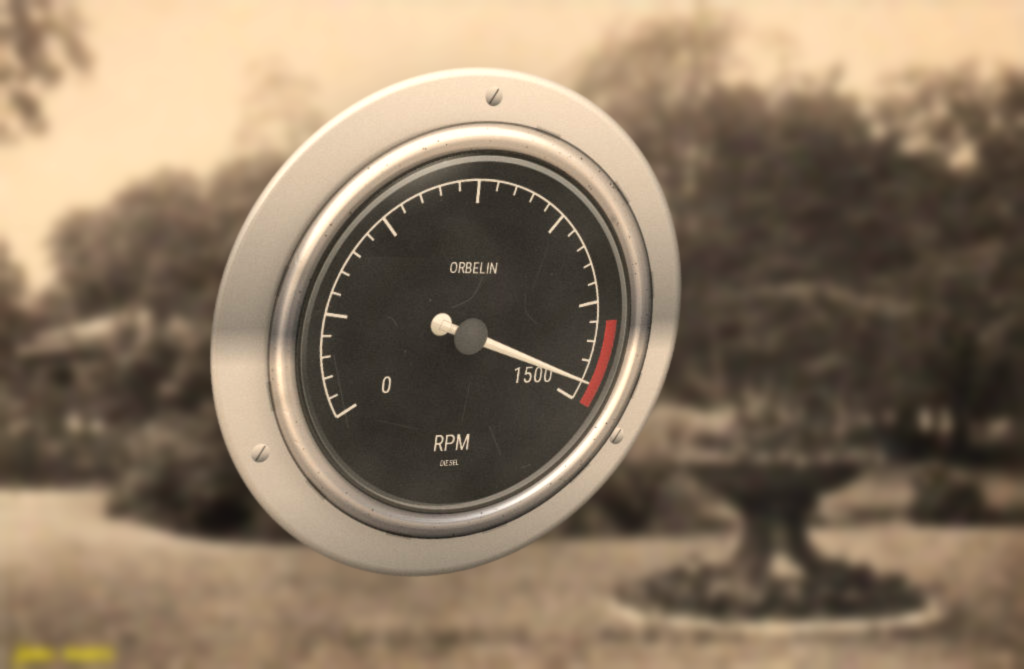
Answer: 1450
